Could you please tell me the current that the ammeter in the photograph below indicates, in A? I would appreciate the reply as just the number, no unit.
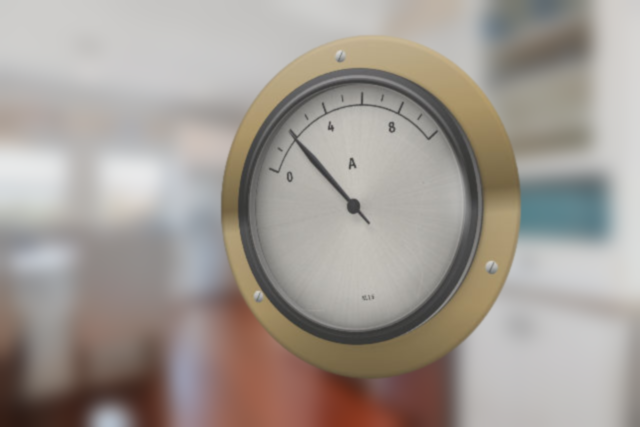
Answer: 2
